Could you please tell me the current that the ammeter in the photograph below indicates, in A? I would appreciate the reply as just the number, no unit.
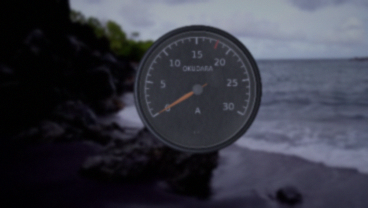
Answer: 0
